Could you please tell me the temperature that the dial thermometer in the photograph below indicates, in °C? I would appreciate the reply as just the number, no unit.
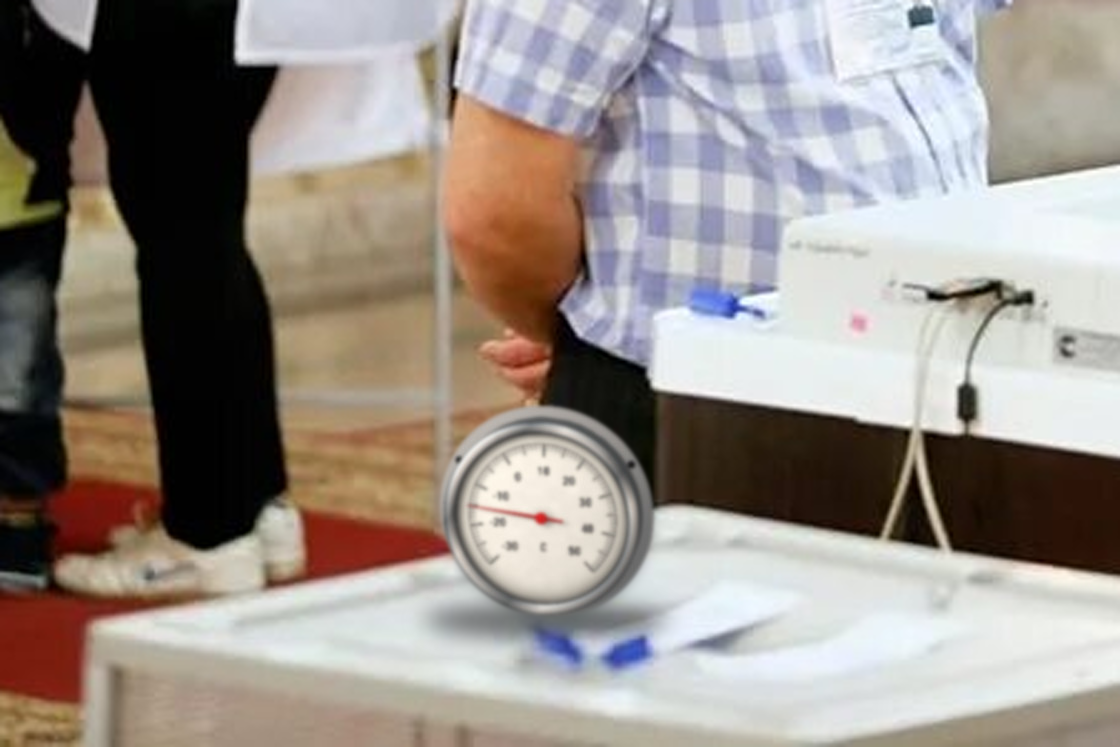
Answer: -15
